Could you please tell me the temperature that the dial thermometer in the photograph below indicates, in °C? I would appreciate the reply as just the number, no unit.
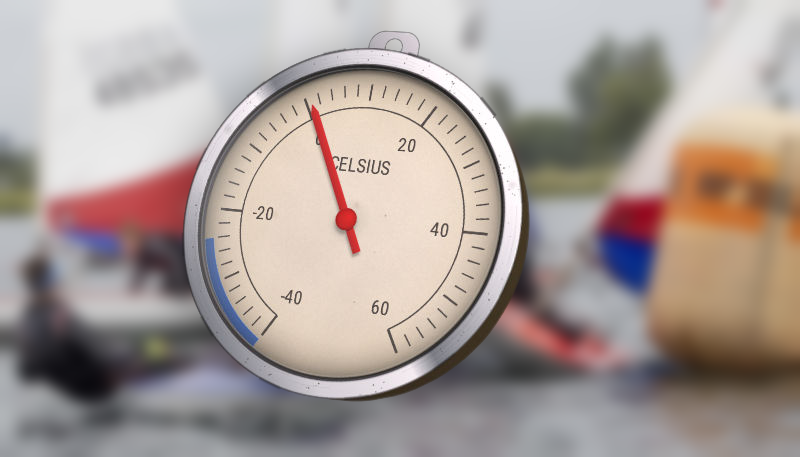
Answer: 1
